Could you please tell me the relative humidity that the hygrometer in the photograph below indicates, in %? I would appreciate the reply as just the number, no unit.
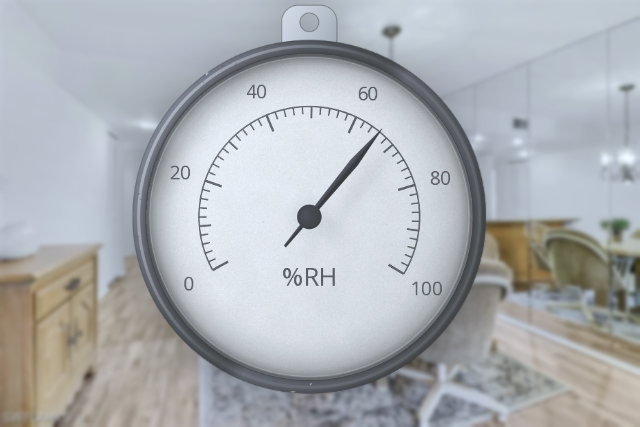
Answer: 66
